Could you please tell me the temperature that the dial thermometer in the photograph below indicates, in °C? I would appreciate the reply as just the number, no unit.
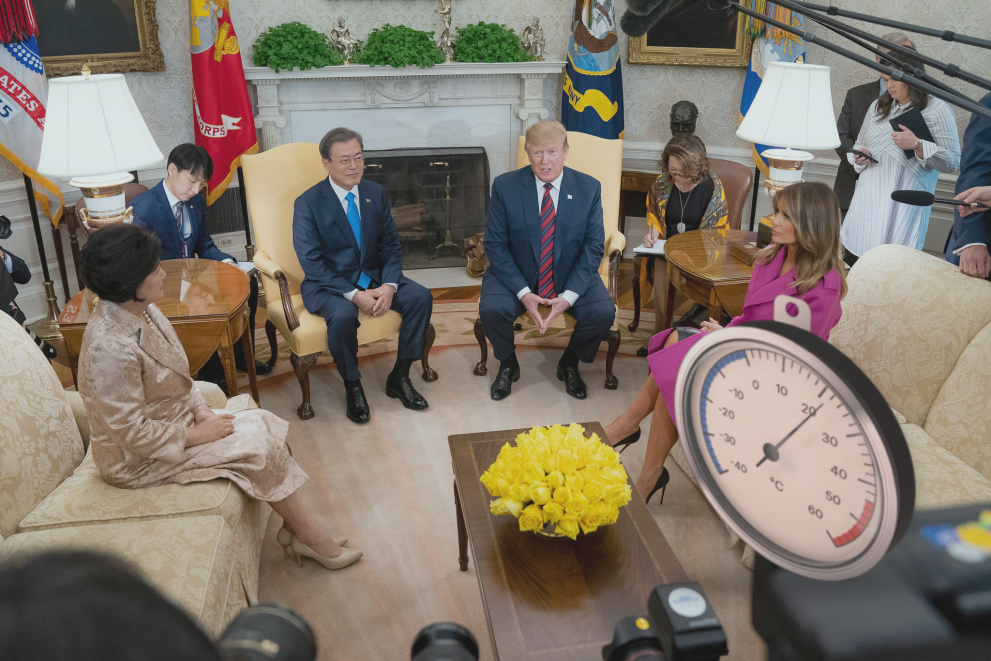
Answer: 22
